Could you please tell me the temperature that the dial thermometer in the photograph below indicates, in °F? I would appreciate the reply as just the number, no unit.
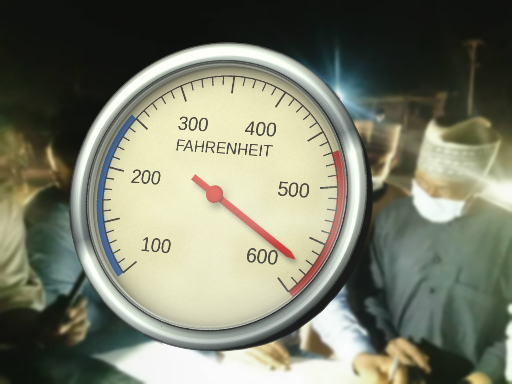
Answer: 575
